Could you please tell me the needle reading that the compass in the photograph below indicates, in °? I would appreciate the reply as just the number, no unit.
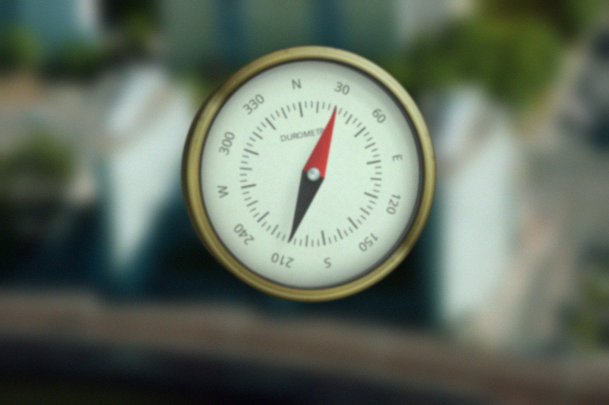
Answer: 30
